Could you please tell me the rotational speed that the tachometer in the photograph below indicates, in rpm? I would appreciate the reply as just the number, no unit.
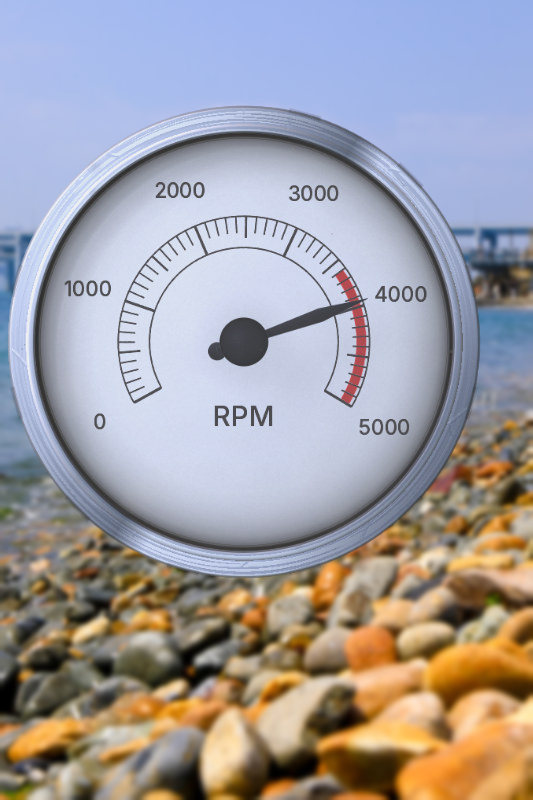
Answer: 3950
